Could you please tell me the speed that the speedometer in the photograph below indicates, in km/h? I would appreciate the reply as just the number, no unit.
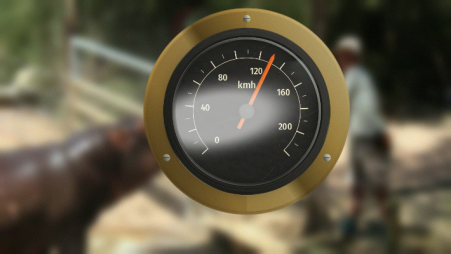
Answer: 130
